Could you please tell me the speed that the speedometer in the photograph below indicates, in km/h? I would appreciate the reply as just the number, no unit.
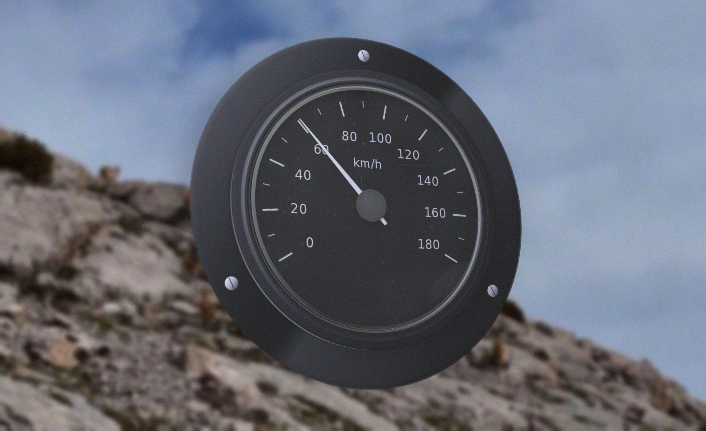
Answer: 60
